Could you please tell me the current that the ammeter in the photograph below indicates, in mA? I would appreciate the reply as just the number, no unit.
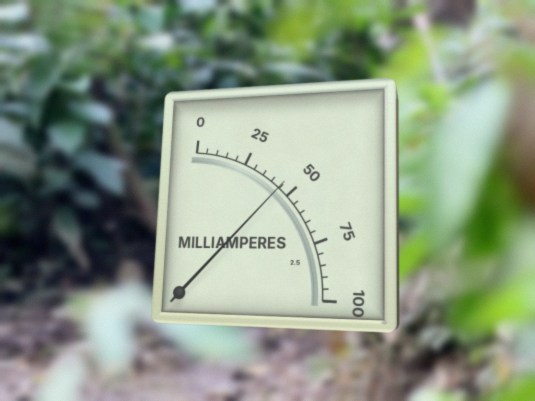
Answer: 45
